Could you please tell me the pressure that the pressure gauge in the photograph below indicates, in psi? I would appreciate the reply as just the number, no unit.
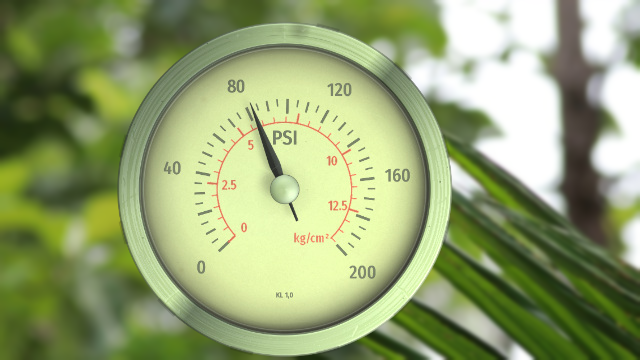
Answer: 82.5
